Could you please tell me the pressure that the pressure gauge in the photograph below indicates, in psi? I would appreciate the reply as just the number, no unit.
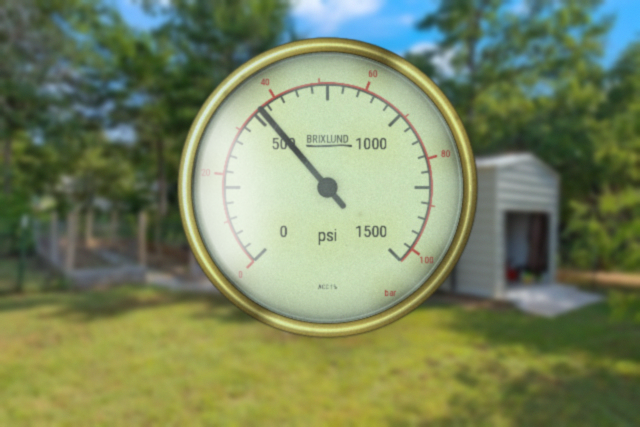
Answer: 525
